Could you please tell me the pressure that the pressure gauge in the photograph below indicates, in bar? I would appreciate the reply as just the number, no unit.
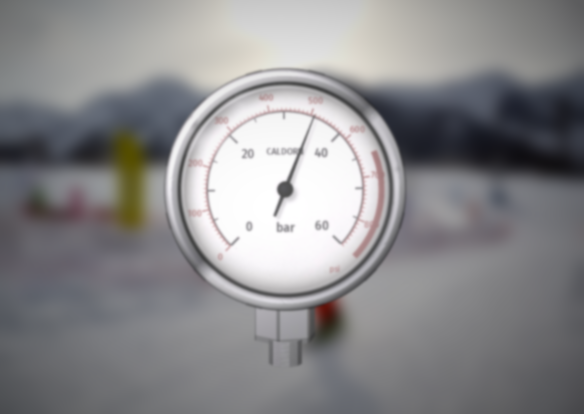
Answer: 35
